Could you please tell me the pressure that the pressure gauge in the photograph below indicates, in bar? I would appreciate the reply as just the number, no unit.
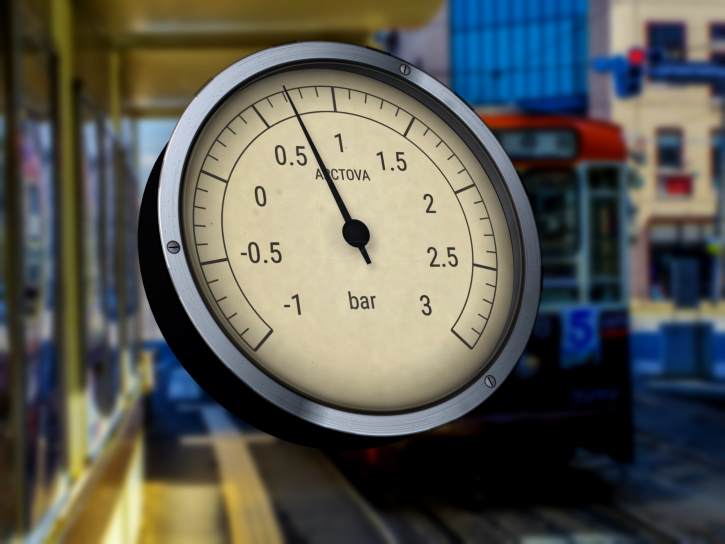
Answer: 0.7
